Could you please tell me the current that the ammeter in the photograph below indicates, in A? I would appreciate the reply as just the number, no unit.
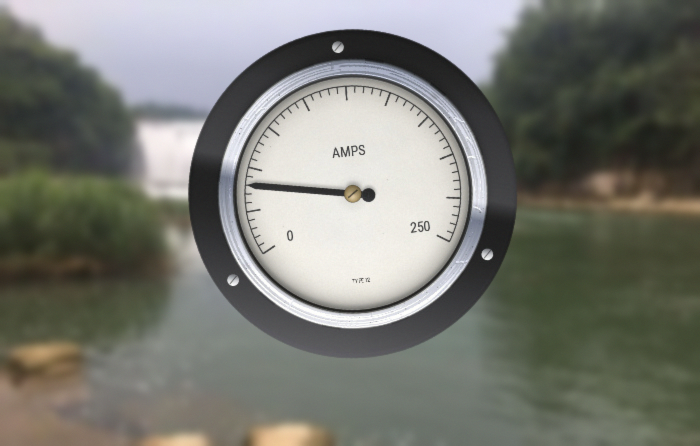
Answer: 40
